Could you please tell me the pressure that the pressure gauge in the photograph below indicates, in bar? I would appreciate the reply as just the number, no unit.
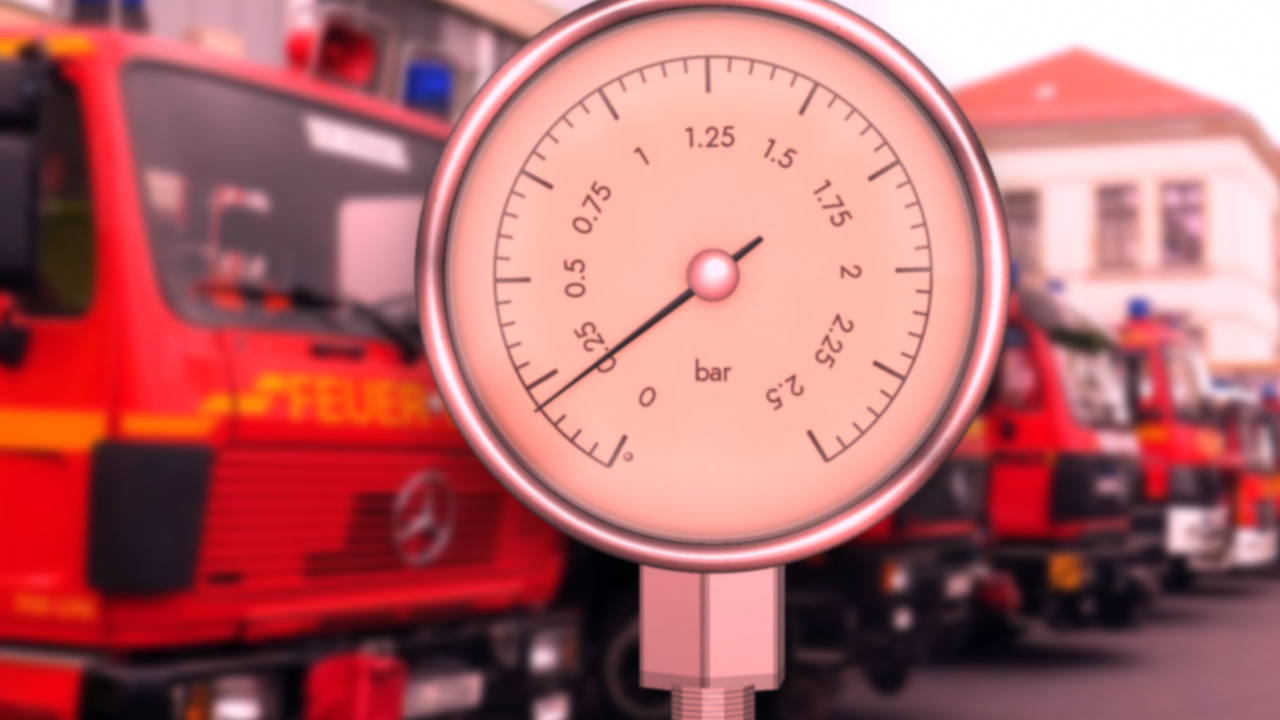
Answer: 0.2
